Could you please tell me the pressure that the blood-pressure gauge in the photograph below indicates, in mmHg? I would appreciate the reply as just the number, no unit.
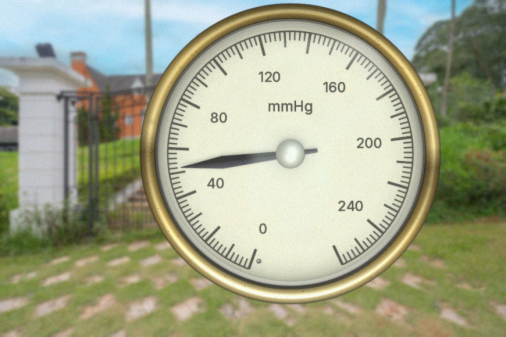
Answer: 52
